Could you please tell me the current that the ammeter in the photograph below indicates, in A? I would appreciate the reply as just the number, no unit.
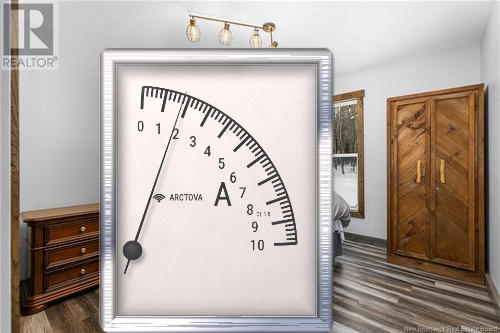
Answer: 1.8
